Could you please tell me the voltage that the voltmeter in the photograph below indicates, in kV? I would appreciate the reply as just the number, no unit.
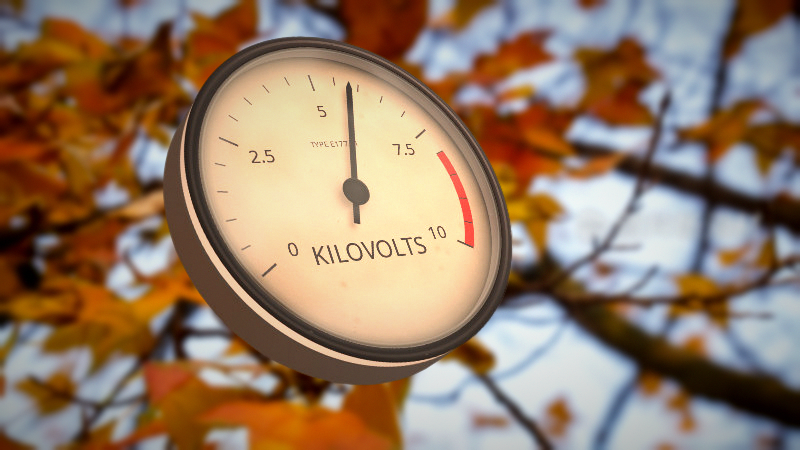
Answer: 5.75
